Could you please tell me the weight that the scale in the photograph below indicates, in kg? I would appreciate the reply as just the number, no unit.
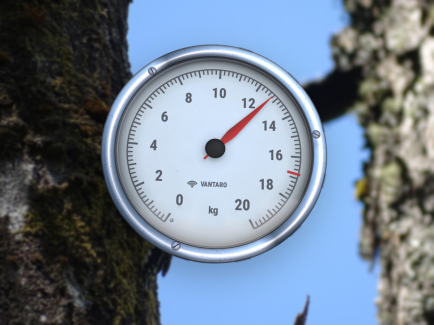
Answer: 12.8
